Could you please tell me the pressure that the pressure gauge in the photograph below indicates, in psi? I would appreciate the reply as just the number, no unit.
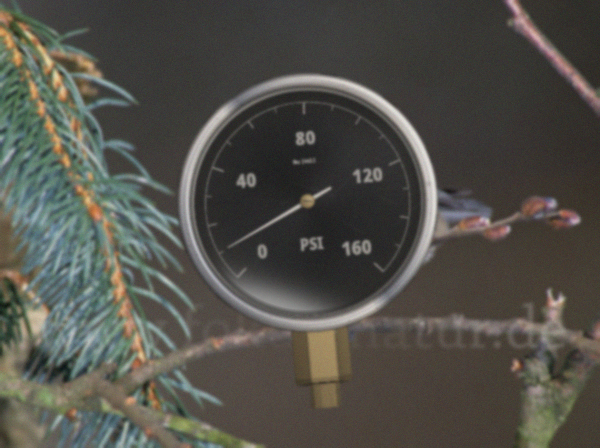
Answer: 10
